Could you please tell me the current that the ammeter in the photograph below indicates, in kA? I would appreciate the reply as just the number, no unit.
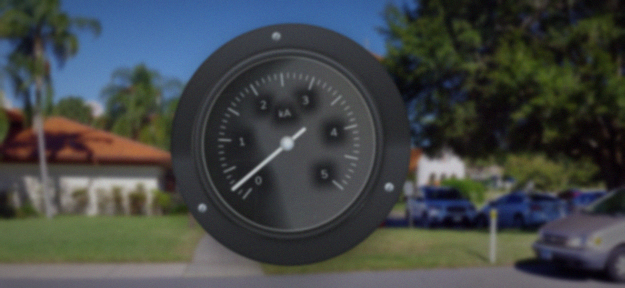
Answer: 0.2
